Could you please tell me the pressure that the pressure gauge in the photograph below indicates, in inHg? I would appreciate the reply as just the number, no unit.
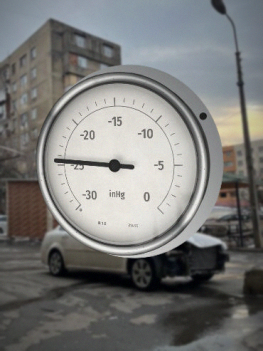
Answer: -24.5
